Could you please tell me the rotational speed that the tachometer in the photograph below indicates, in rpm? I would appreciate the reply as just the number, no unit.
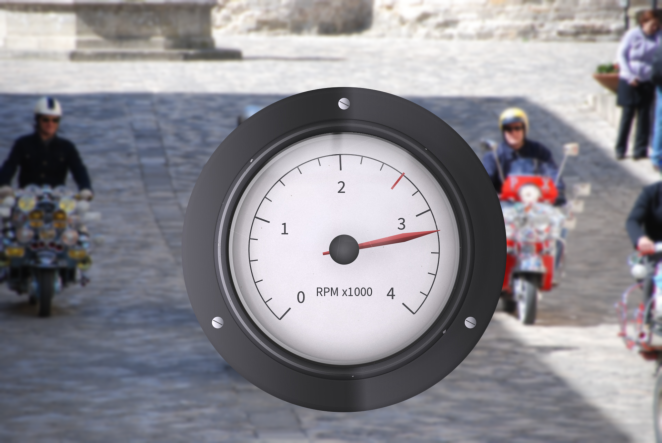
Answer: 3200
